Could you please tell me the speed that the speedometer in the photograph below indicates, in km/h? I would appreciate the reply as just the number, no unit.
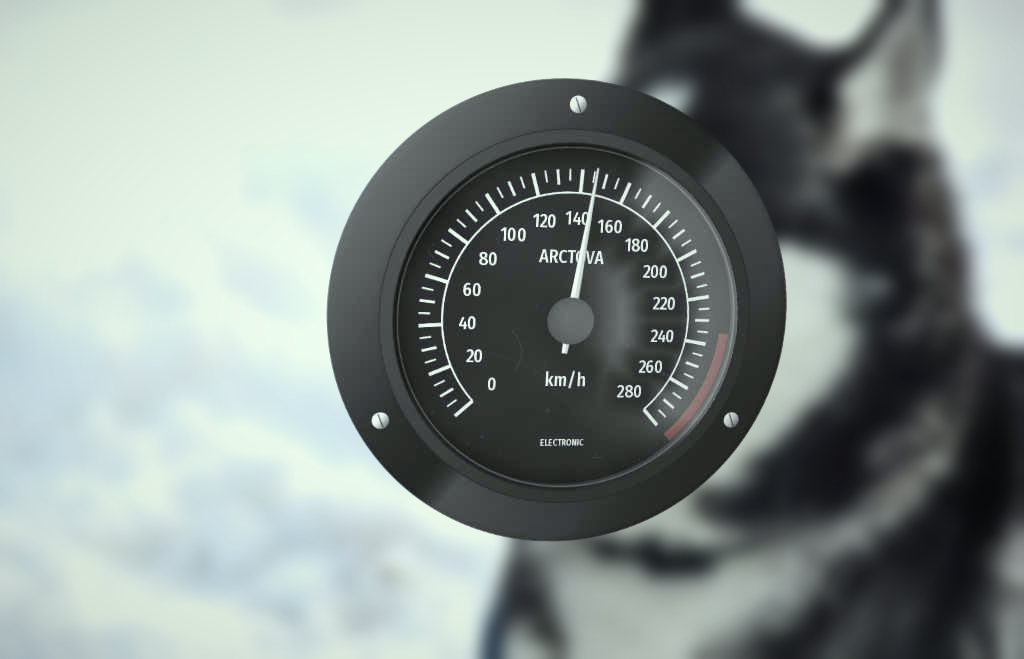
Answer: 145
